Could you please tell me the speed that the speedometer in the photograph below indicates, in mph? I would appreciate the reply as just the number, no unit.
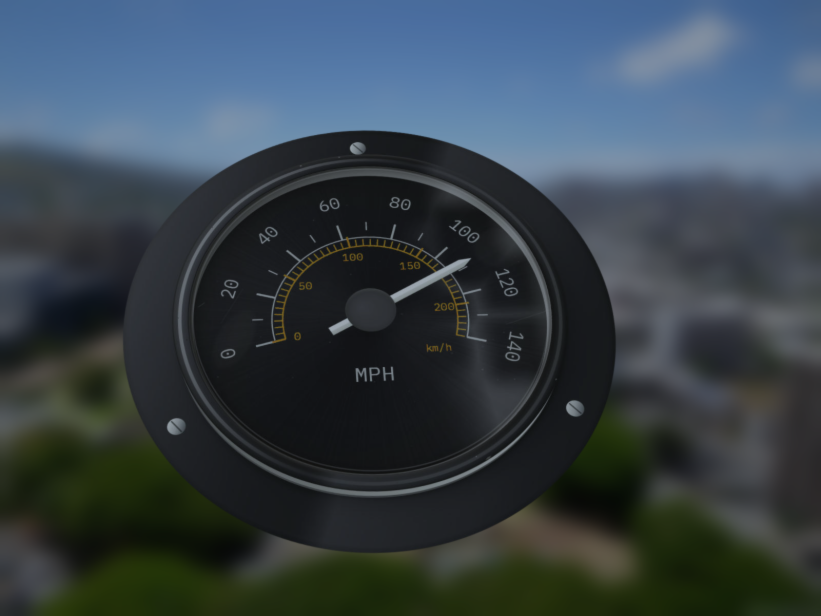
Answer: 110
